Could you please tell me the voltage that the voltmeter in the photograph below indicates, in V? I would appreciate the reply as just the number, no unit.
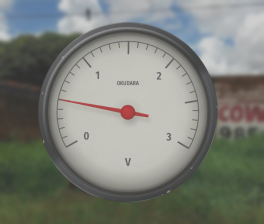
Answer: 0.5
